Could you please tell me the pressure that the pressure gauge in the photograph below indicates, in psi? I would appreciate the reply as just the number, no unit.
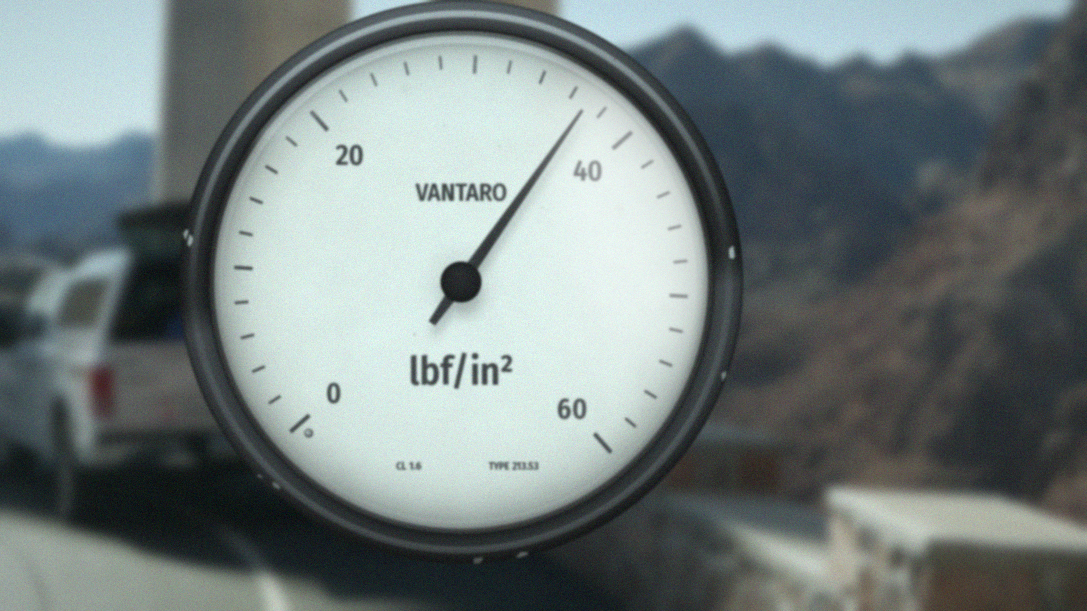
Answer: 37
